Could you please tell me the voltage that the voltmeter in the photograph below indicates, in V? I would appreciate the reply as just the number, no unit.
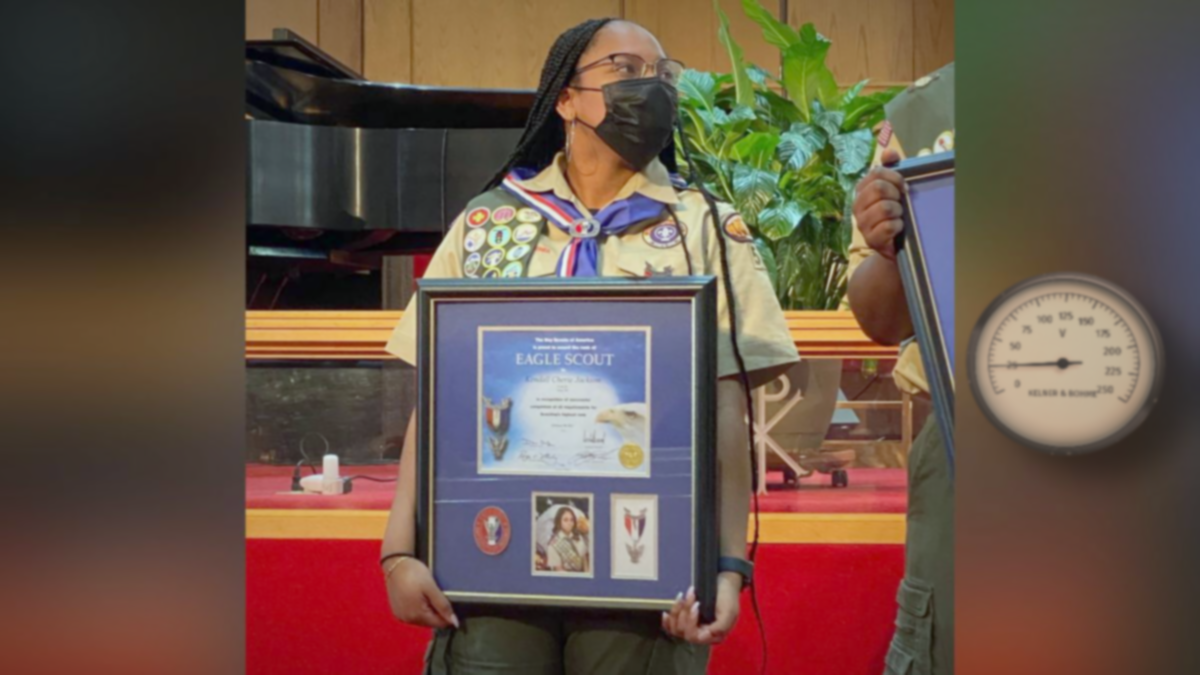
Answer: 25
